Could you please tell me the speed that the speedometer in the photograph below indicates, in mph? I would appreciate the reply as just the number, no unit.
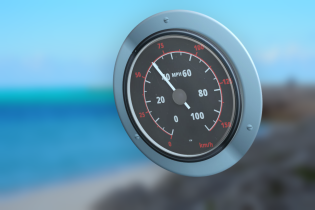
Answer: 40
